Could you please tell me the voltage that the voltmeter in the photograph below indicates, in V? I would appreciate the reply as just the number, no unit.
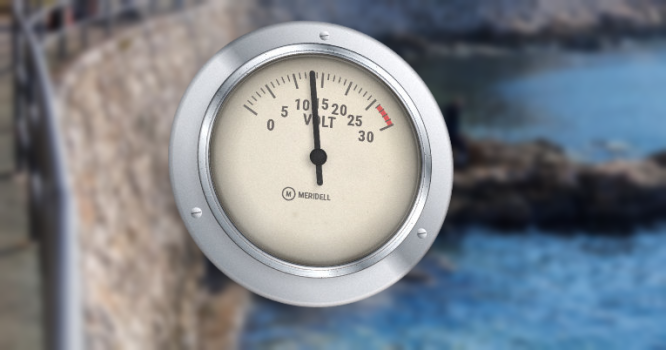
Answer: 13
